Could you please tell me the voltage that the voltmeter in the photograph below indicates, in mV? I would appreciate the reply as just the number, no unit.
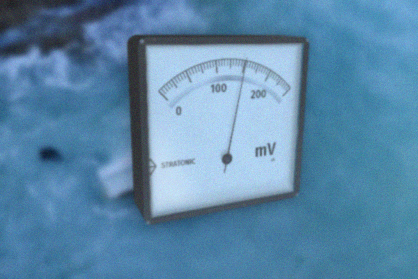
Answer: 150
